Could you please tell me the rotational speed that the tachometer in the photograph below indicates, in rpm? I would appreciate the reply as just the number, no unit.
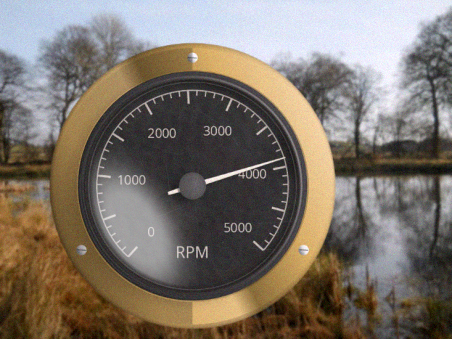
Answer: 3900
